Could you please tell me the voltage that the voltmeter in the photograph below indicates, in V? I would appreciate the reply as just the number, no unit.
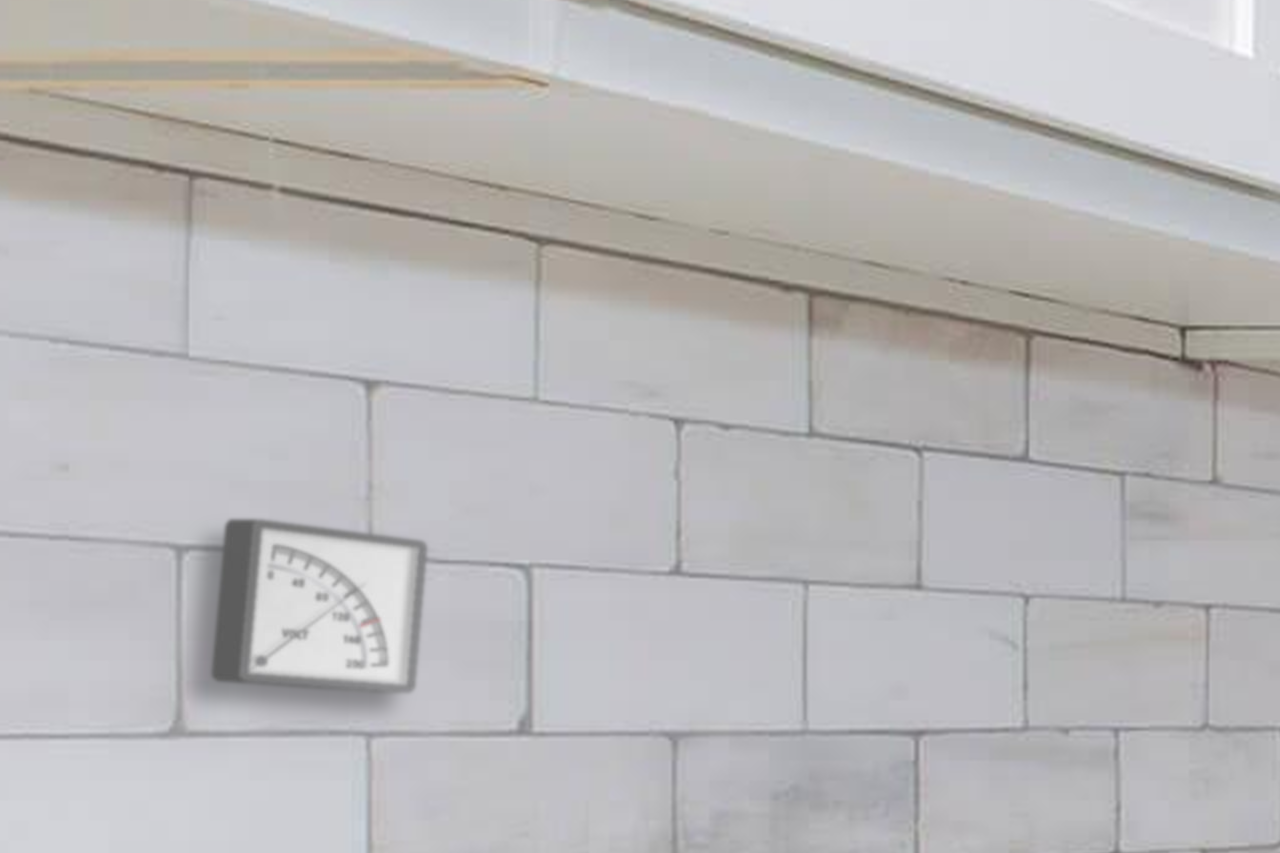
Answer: 100
